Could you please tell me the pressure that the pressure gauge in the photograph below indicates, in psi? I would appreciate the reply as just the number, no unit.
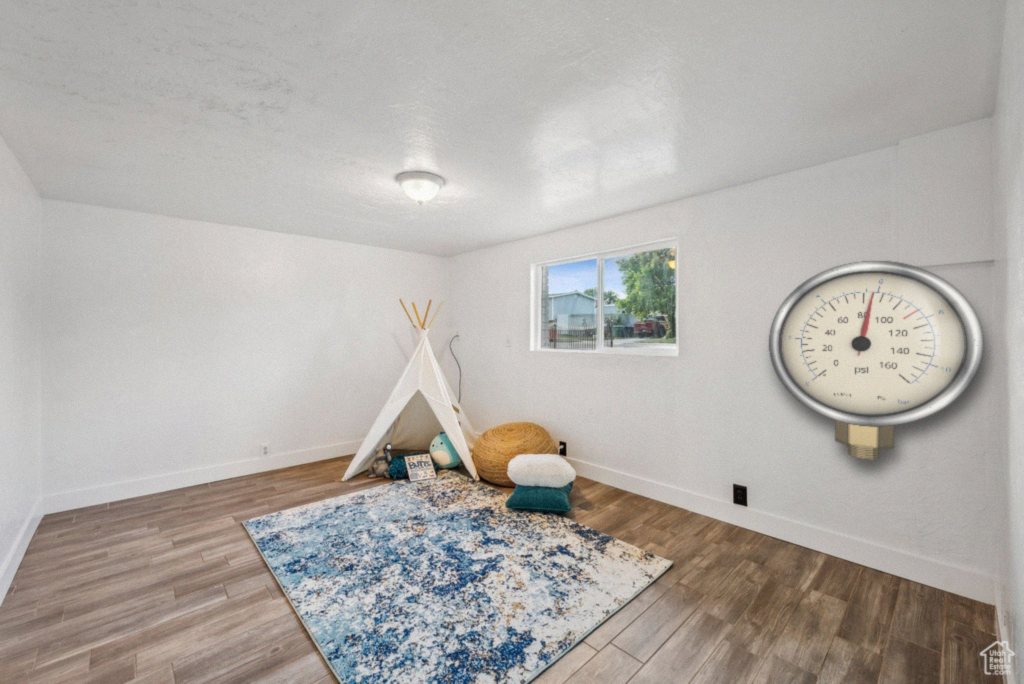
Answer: 85
